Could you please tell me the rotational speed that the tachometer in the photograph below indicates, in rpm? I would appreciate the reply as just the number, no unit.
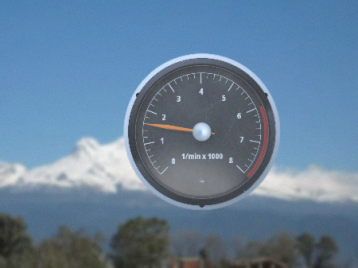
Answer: 1600
